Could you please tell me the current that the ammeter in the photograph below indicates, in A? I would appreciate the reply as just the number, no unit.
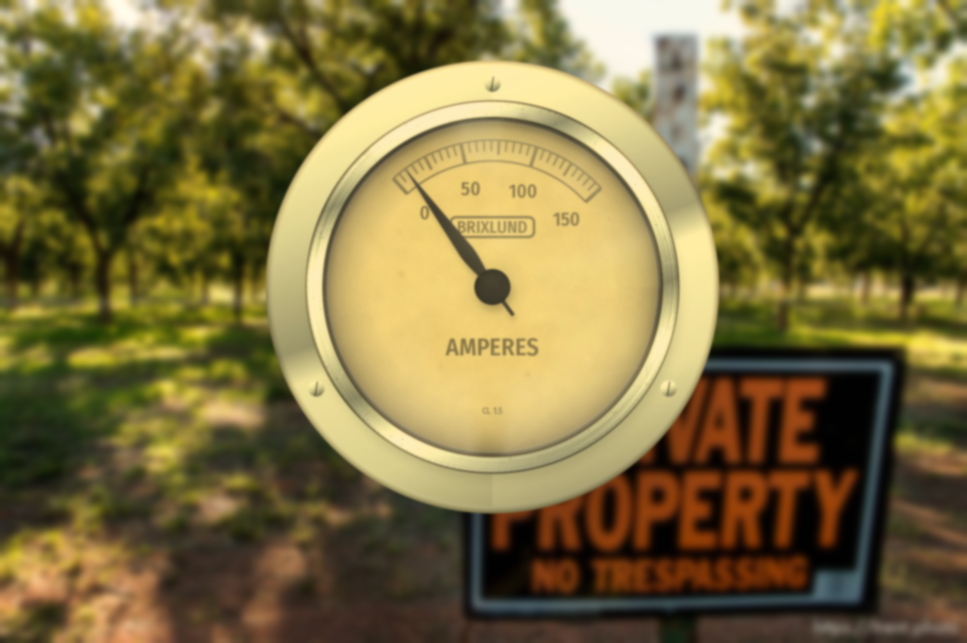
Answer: 10
